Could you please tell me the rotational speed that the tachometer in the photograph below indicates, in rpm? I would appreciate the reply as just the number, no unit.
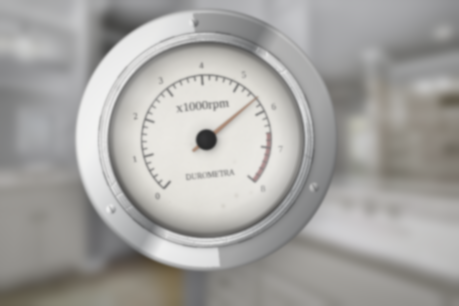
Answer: 5600
